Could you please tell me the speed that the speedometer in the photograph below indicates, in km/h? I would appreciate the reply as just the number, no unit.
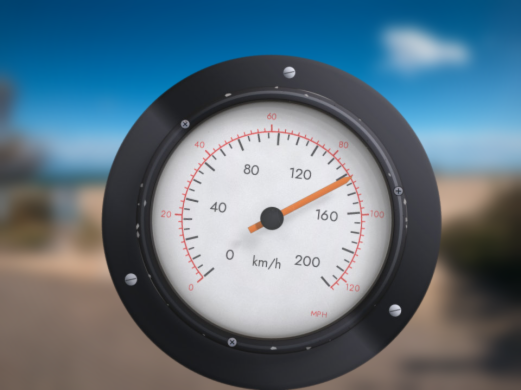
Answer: 142.5
